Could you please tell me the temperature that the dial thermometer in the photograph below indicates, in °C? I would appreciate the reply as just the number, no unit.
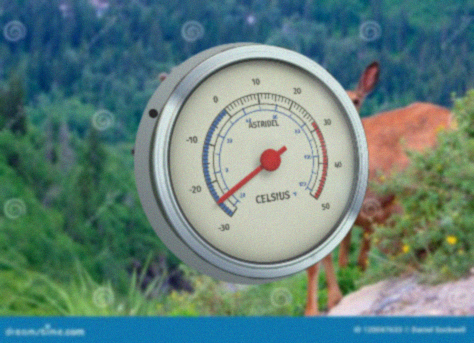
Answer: -25
